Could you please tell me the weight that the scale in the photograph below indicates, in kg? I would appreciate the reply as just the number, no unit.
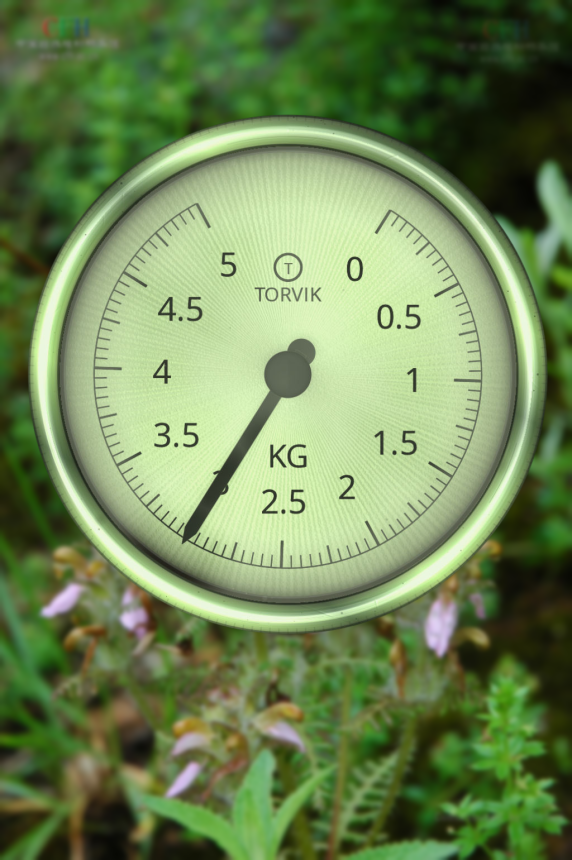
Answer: 3
